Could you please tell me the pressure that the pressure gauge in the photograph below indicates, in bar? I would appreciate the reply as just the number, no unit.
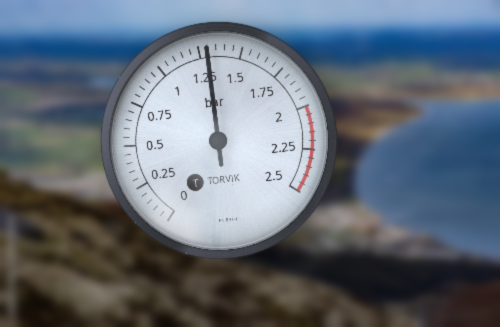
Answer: 1.3
